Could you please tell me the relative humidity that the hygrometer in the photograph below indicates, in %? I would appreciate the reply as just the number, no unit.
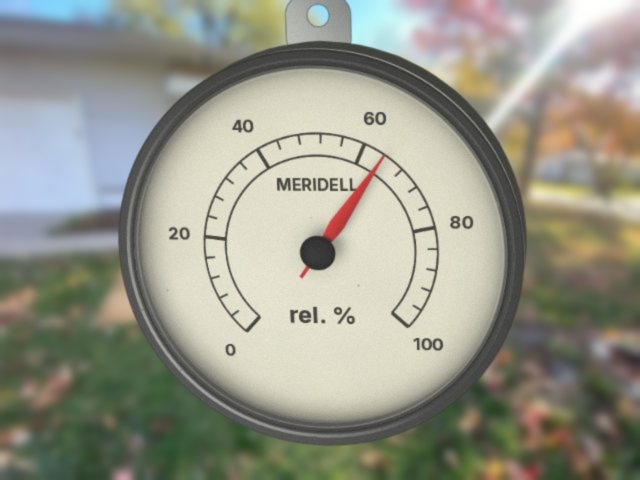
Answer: 64
